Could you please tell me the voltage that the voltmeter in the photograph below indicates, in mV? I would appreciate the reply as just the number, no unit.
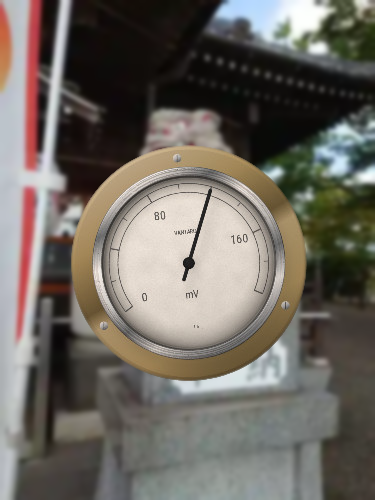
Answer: 120
